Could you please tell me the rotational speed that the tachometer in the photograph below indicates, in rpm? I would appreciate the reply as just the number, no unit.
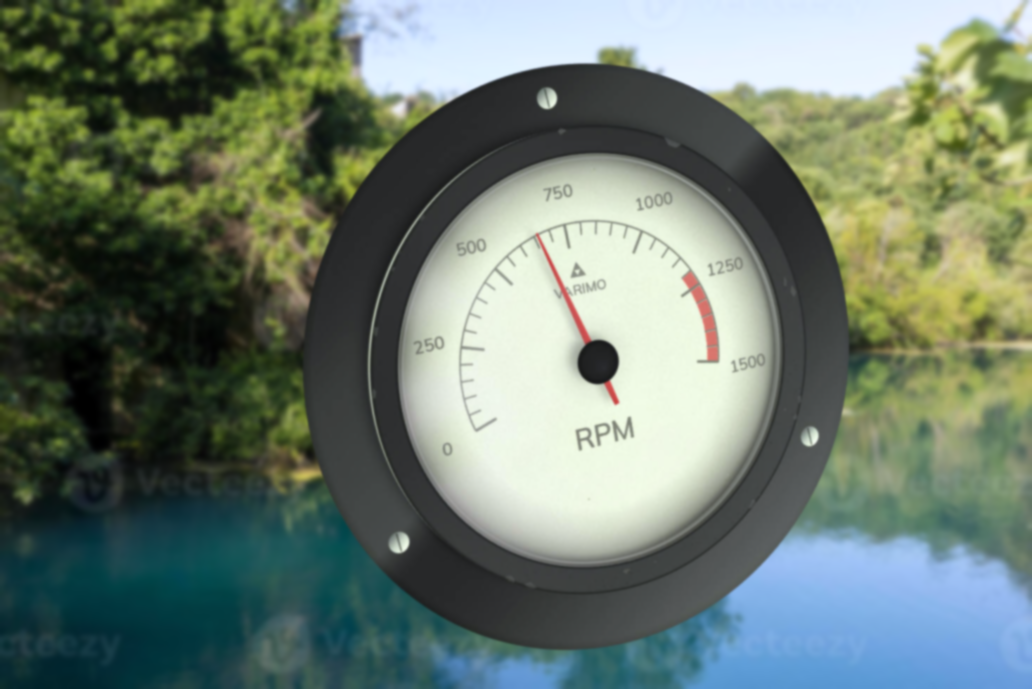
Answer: 650
